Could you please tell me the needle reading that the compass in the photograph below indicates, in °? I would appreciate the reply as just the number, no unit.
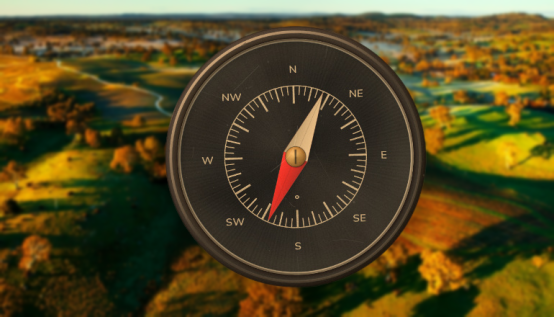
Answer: 205
